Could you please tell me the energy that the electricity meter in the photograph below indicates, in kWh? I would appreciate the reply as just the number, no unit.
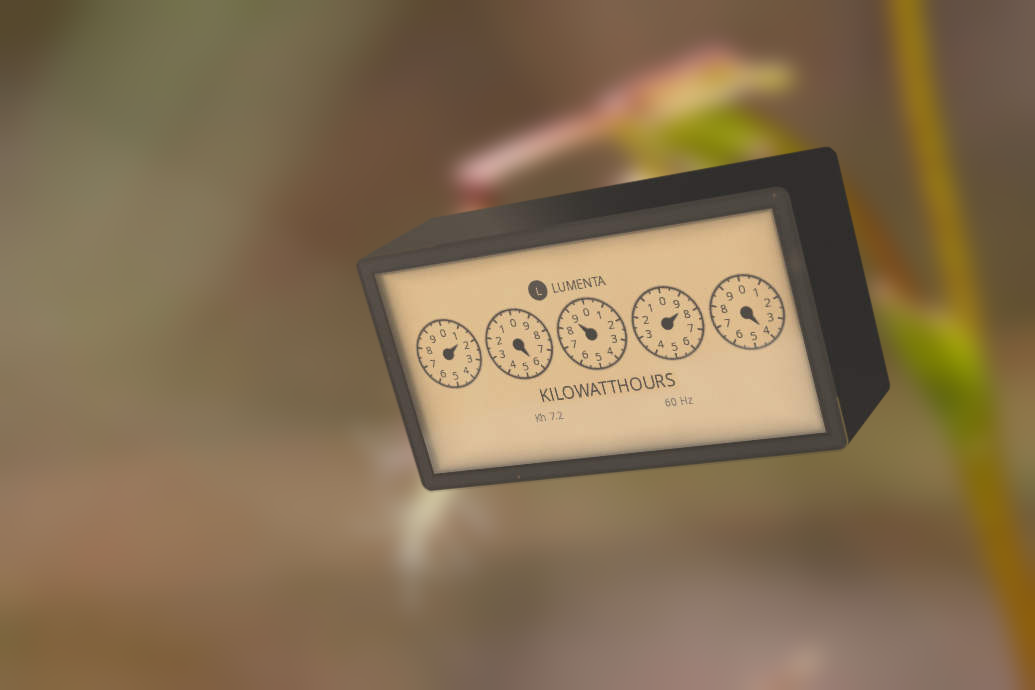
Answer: 15884
